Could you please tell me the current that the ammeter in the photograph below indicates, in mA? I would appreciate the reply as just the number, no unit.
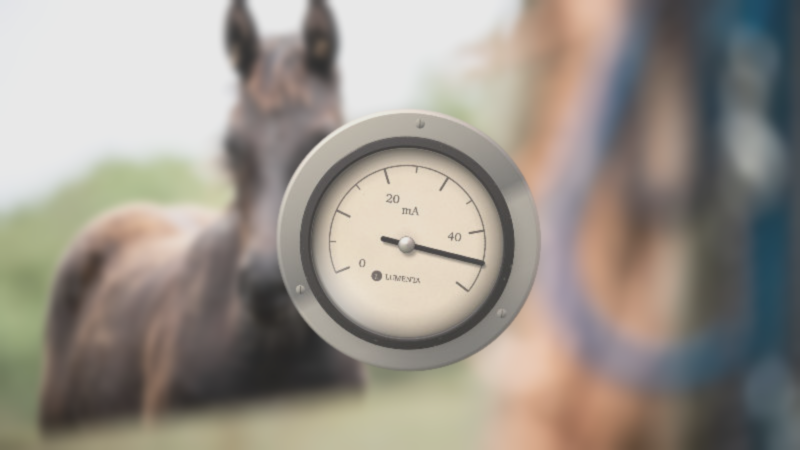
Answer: 45
